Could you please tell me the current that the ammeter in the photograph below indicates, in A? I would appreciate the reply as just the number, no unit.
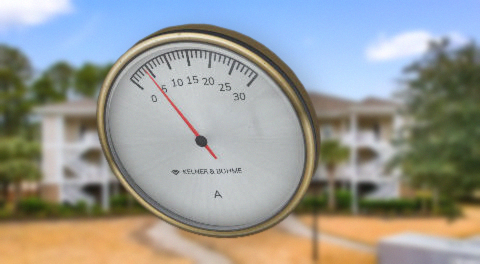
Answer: 5
